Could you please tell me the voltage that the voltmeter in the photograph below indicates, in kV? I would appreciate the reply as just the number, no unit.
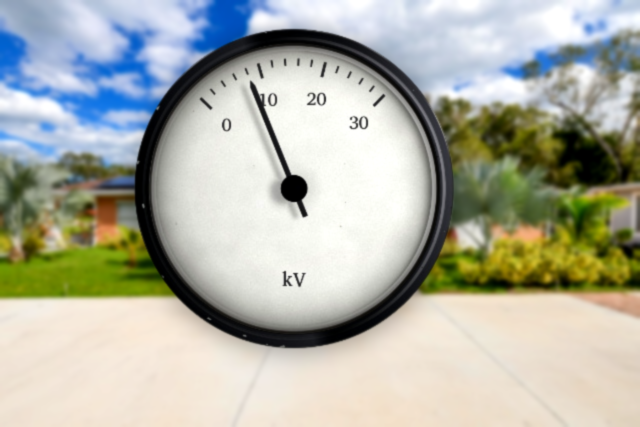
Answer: 8
